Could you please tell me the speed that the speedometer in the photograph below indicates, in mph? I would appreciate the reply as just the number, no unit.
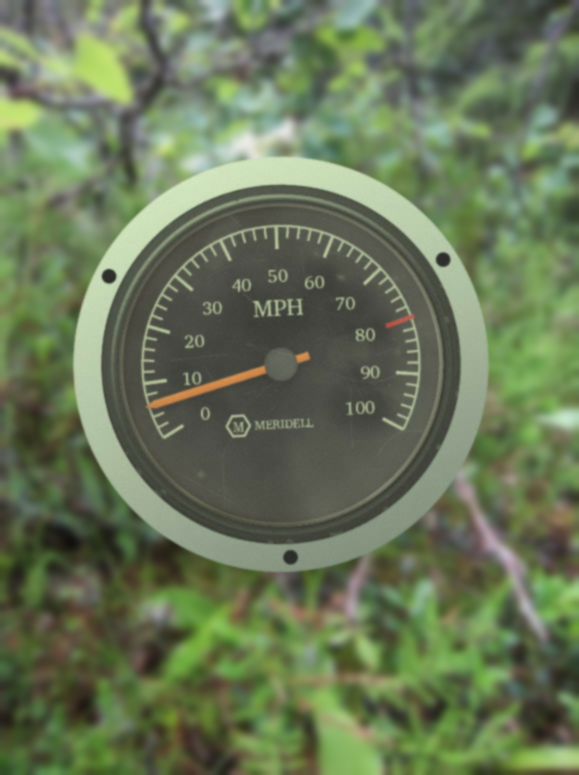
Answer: 6
